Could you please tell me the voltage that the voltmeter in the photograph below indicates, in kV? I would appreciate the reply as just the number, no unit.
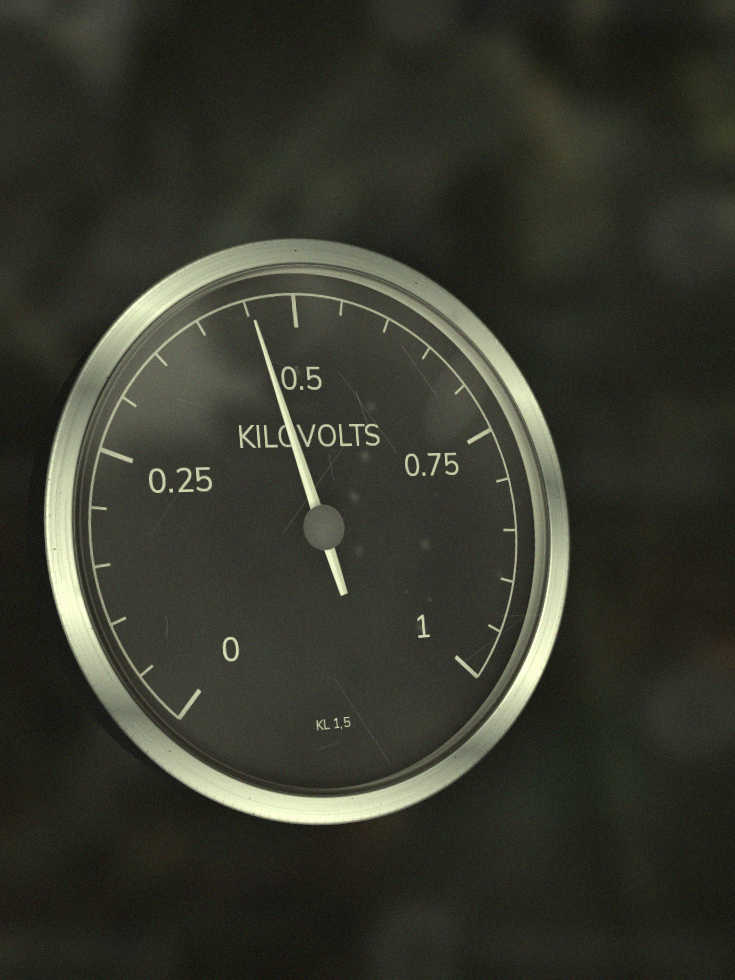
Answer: 0.45
